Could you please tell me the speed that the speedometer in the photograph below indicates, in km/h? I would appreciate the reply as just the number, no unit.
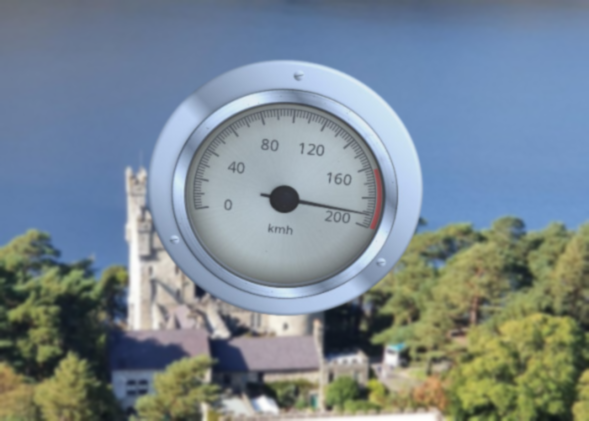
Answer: 190
